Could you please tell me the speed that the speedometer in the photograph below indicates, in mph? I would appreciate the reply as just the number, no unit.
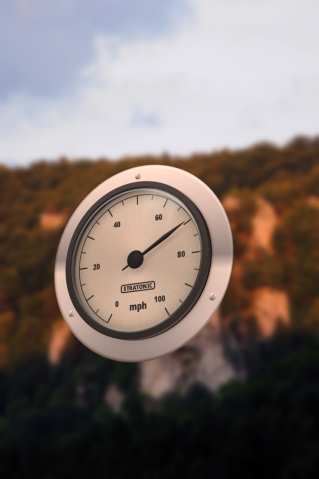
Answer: 70
